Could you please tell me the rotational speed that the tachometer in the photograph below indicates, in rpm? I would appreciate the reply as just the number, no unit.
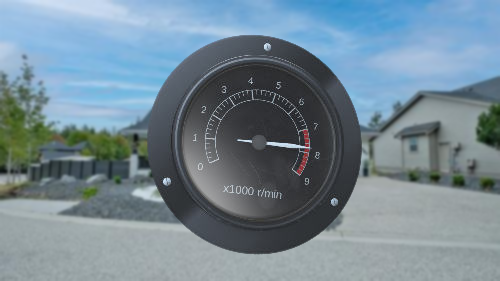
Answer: 7800
